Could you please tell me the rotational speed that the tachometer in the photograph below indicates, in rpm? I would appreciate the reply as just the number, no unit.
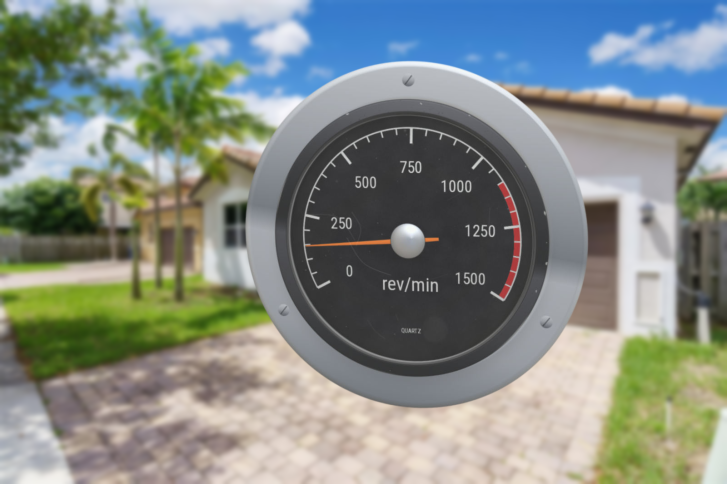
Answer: 150
